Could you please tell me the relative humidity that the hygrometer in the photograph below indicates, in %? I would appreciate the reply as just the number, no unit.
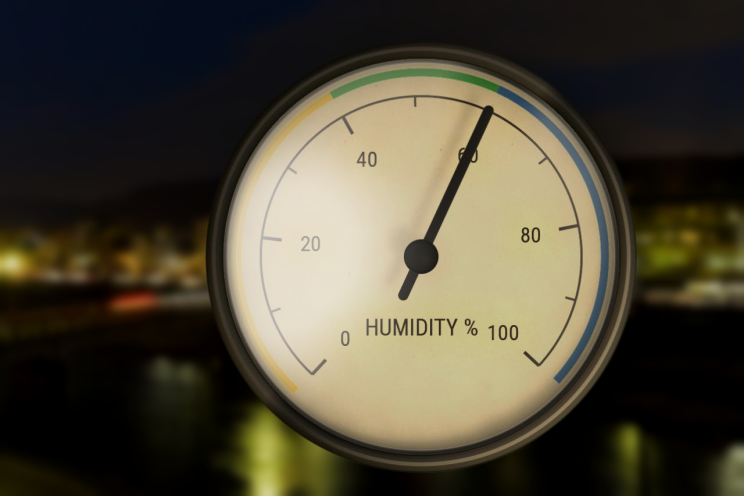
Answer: 60
